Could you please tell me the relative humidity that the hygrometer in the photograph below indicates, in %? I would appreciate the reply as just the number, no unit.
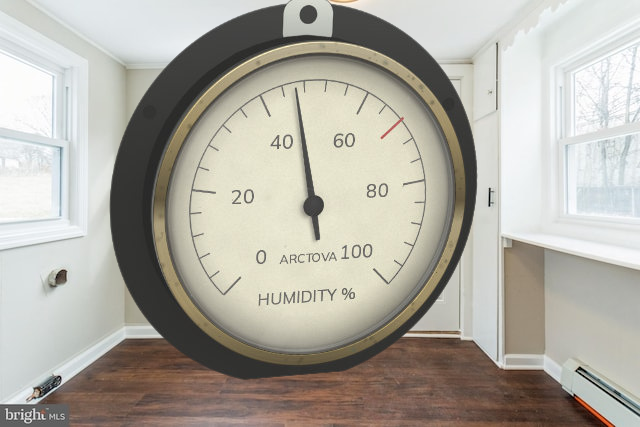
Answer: 46
